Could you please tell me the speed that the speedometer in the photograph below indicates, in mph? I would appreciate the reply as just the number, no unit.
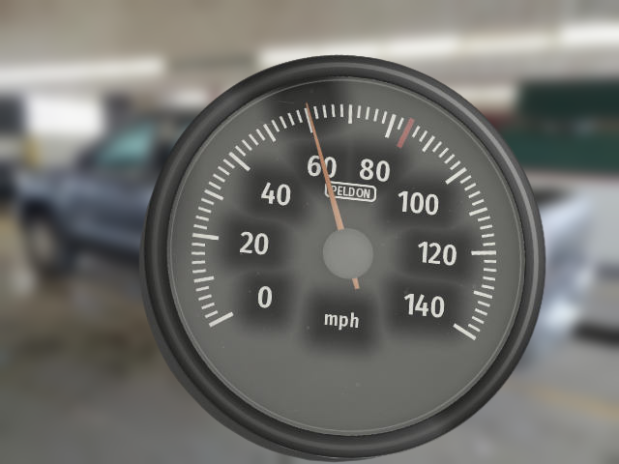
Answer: 60
